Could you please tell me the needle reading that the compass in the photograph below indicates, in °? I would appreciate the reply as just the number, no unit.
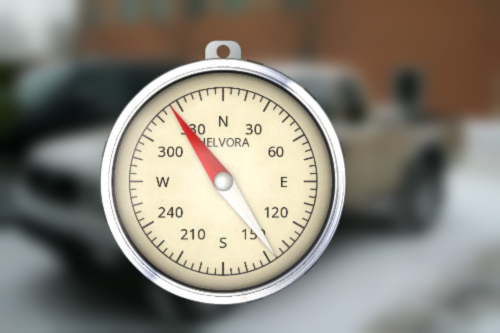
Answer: 325
